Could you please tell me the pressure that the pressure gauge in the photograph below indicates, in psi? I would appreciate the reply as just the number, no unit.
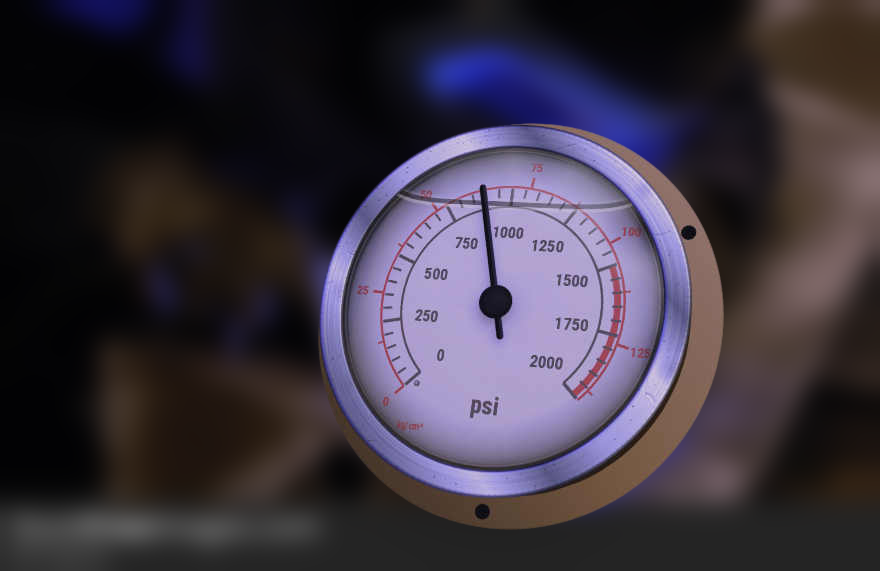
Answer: 900
